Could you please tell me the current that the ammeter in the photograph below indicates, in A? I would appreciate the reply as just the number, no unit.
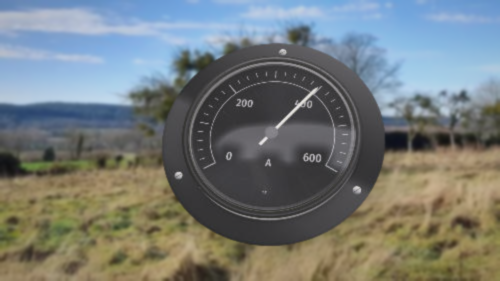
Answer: 400
